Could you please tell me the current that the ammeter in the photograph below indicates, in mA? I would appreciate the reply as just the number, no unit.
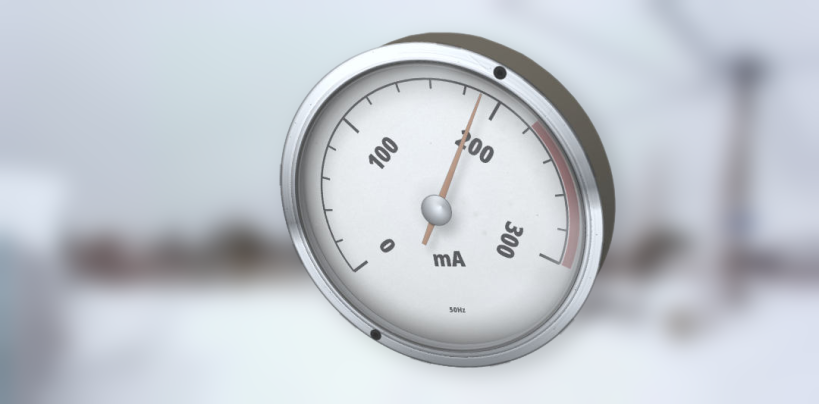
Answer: 190
